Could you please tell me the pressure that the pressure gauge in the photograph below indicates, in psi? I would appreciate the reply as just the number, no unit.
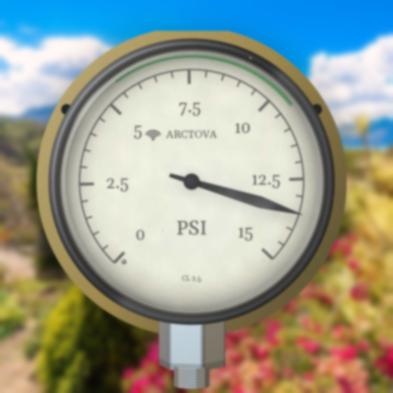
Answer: 13.5
